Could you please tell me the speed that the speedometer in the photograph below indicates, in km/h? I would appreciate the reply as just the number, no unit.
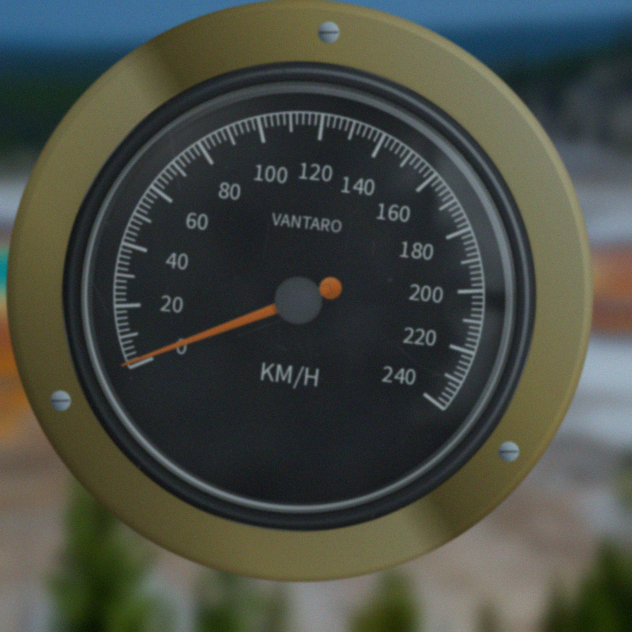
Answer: 2
